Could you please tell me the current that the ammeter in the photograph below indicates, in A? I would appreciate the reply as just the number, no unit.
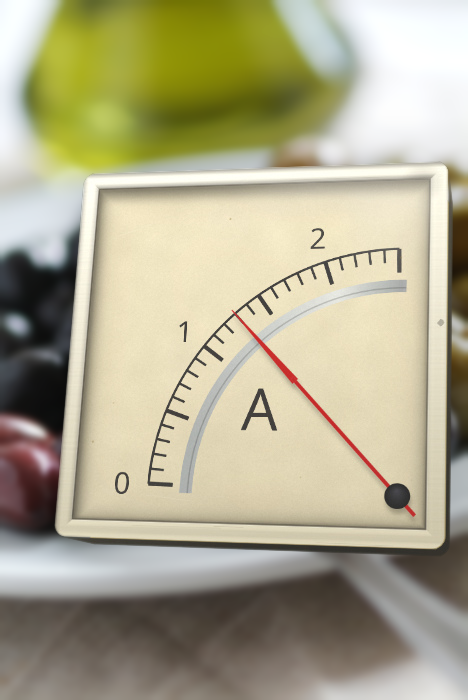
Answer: 1.3
